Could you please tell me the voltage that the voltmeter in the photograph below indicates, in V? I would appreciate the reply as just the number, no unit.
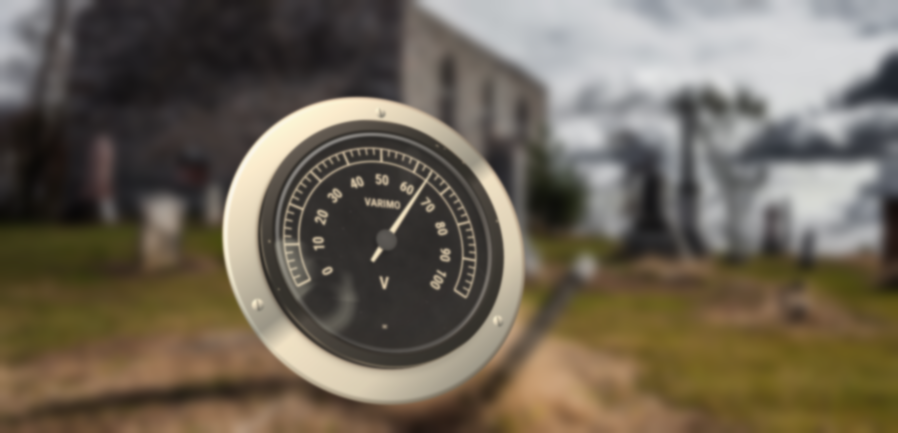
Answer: 64
